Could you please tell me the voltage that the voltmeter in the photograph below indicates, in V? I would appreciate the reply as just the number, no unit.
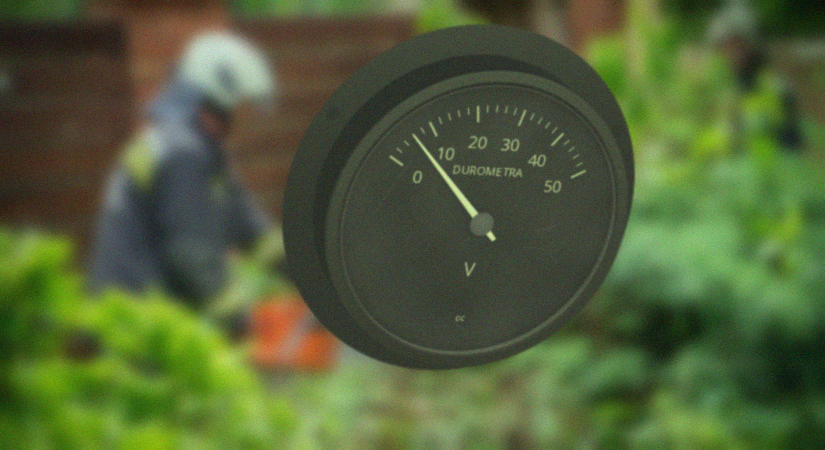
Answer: 6
